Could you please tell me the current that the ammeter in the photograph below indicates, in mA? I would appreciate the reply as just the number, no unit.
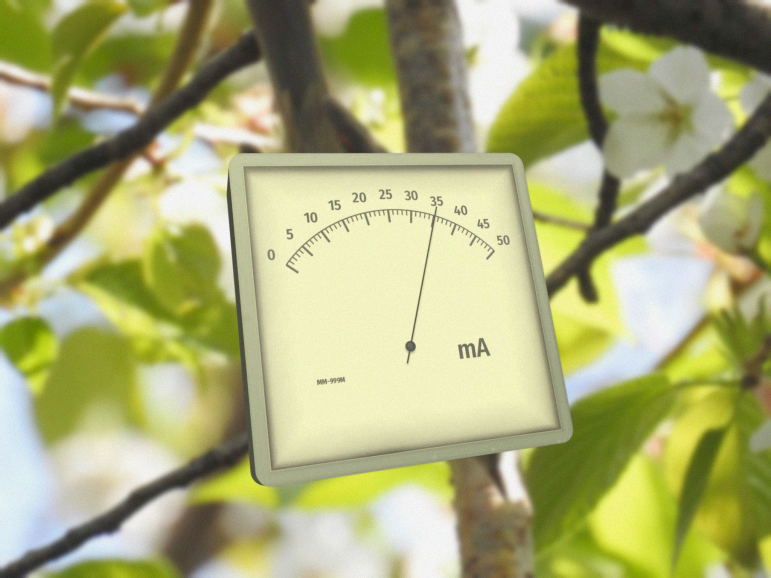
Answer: 35
